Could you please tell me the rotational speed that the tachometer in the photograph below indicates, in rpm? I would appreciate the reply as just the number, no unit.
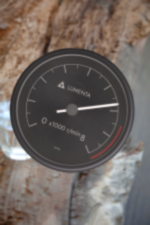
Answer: 5750
